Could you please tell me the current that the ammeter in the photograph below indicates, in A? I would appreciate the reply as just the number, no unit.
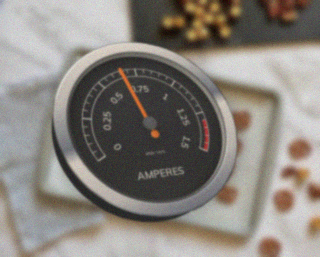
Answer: 0.65
